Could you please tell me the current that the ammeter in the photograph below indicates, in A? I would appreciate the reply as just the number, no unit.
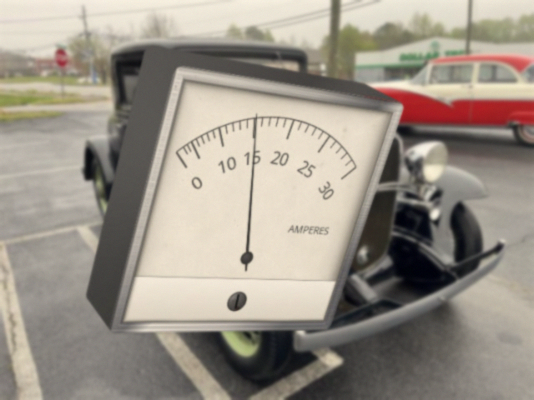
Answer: 15
